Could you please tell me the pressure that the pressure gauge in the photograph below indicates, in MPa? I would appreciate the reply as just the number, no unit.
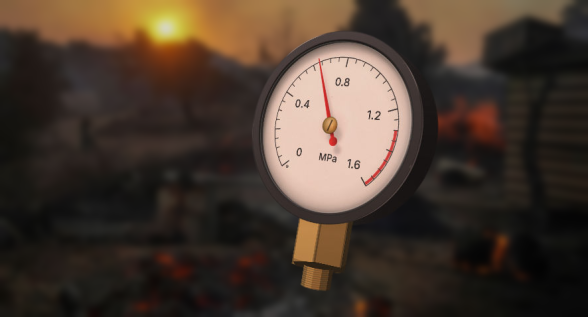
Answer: 0.65
